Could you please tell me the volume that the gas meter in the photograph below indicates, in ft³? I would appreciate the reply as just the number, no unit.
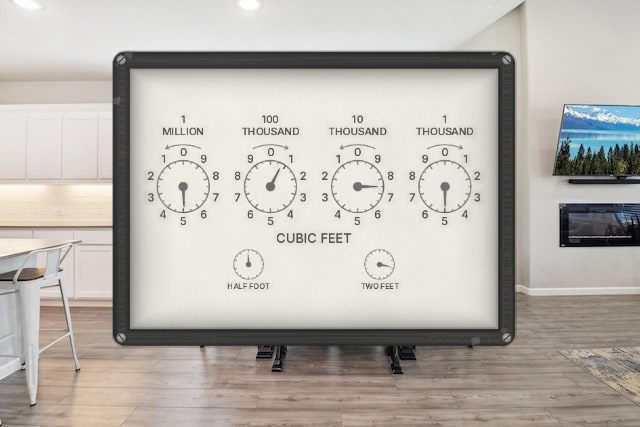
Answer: 507500
